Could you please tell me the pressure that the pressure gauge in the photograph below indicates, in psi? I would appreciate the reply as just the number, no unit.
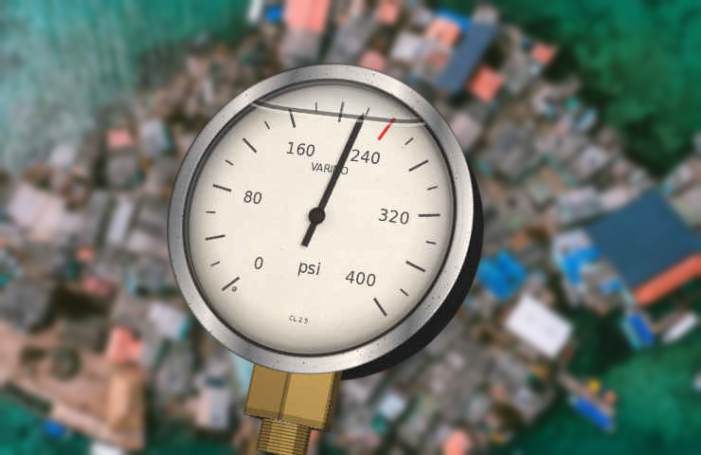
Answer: 220
